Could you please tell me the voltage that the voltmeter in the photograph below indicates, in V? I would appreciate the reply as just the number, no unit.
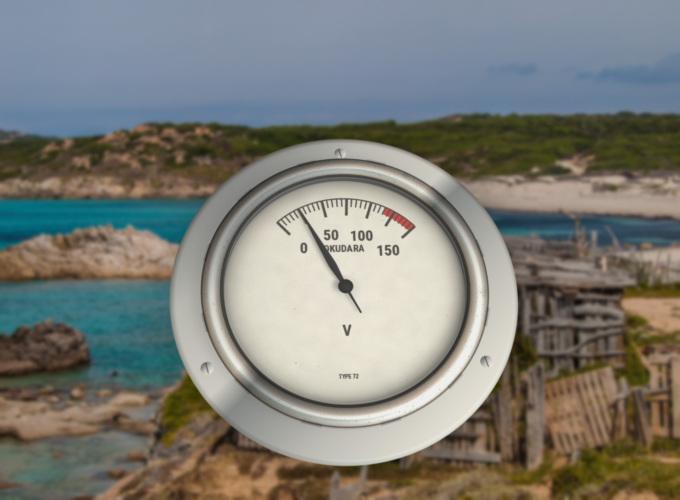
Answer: 25
